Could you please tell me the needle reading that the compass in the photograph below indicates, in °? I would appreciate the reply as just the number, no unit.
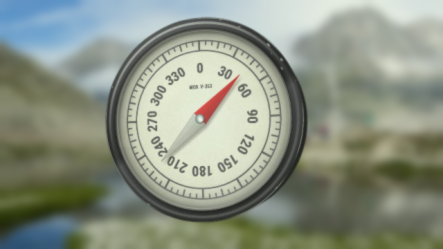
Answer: 45
